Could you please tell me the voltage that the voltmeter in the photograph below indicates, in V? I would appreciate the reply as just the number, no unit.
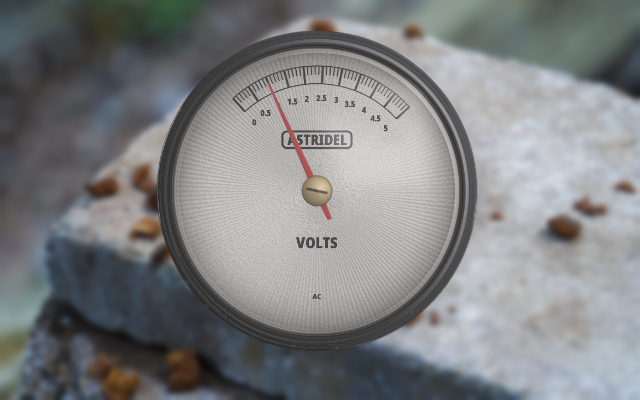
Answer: 1
